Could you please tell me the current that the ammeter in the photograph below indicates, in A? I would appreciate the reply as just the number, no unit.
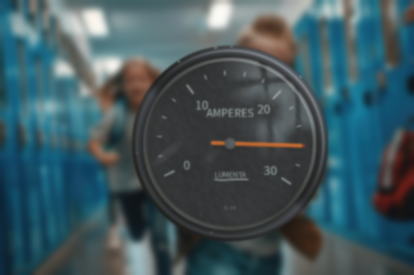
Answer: 26
